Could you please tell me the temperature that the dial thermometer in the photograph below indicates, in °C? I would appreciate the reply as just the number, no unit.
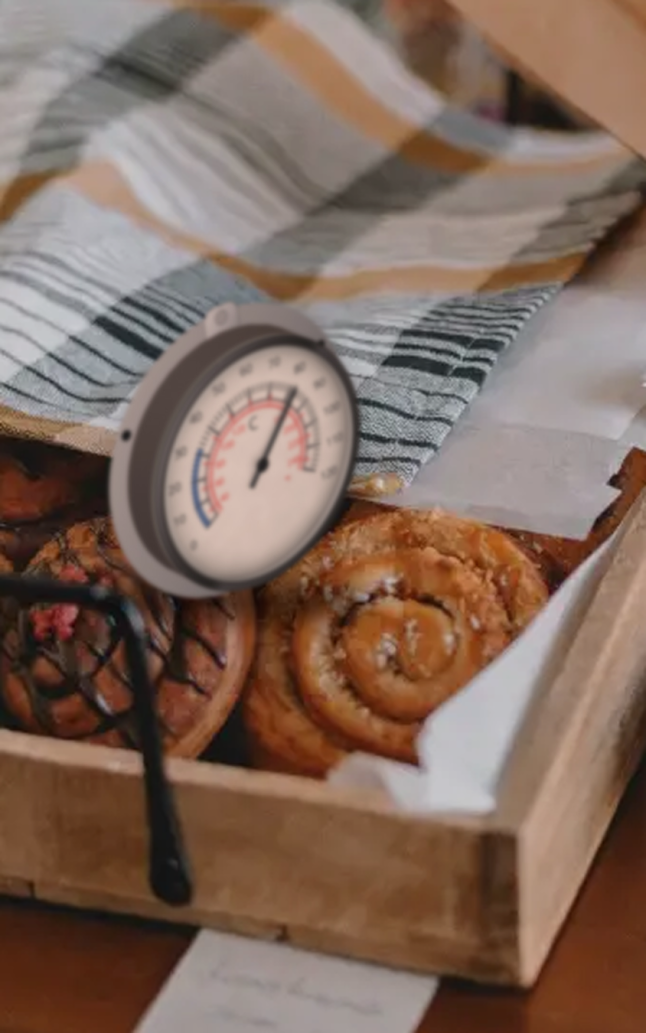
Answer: 80
